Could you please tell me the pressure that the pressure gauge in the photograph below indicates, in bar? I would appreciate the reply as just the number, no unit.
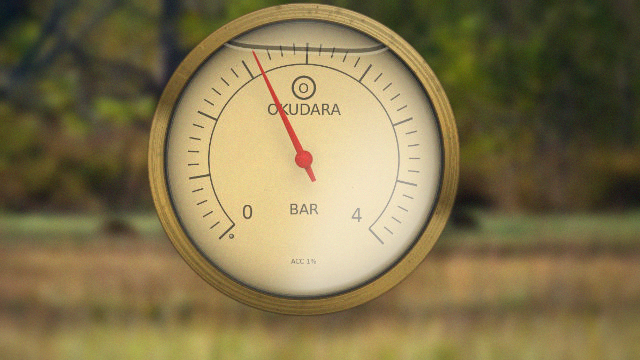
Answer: 1.6
